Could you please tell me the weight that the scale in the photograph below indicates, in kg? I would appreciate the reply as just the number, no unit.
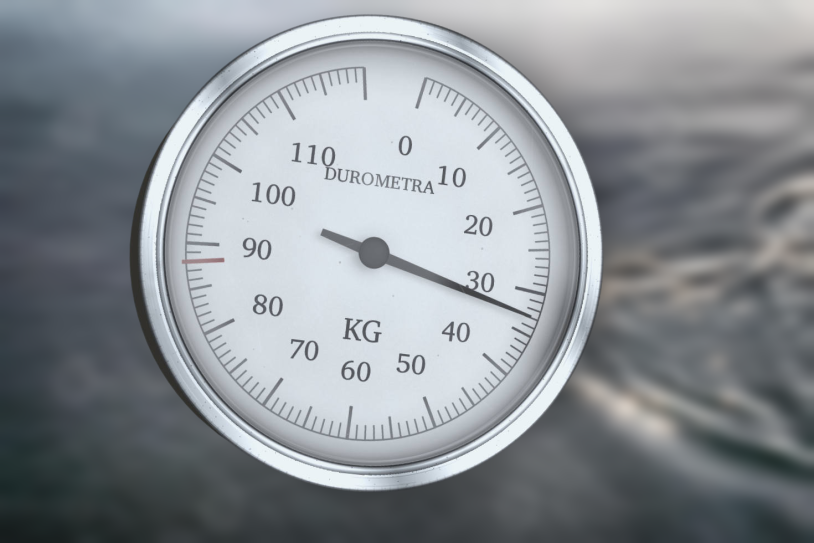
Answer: 33
